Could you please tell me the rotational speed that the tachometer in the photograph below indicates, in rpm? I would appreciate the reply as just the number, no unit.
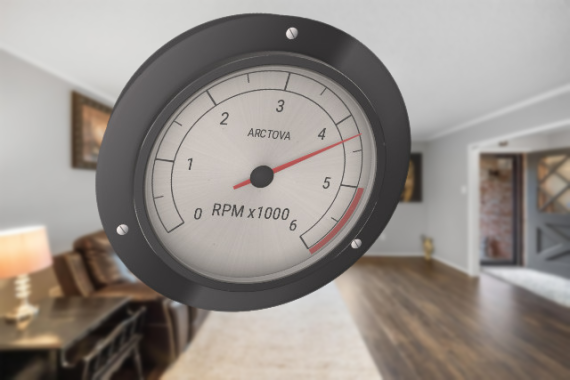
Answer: 4250
